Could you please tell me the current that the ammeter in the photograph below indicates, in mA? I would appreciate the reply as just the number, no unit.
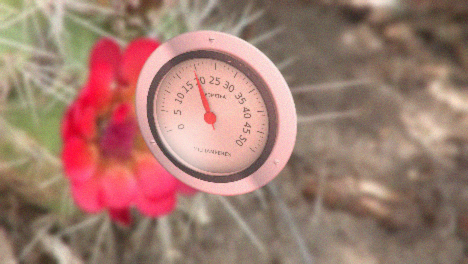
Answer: 20
